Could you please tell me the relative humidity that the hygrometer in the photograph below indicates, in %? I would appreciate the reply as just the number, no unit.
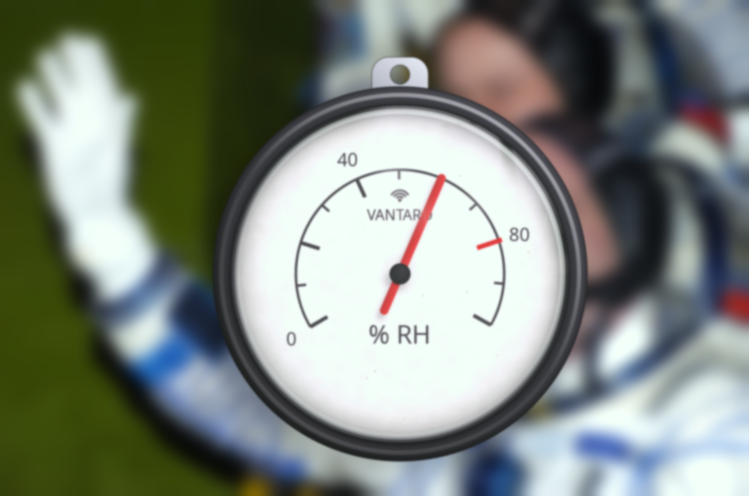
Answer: 60
